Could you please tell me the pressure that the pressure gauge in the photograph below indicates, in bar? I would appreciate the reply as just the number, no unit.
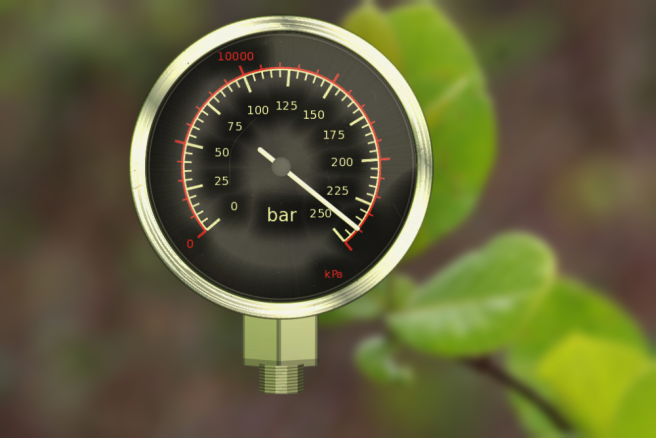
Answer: 240
